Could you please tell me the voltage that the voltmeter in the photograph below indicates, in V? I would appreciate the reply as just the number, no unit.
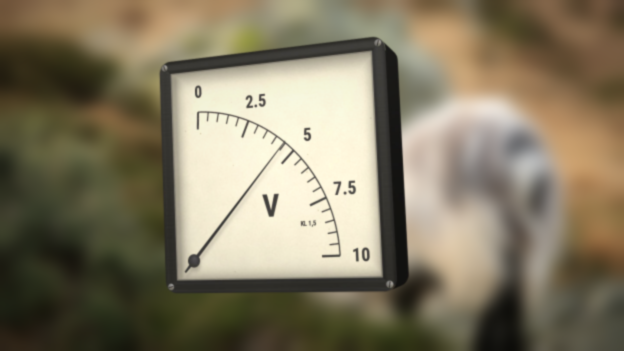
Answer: 4.5
